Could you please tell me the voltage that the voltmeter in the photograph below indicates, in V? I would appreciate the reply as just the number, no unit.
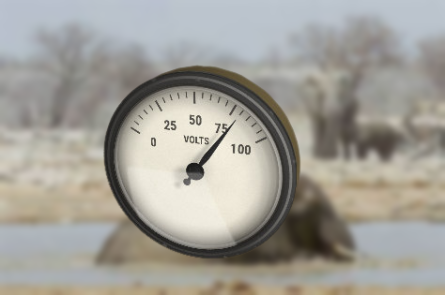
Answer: 80
